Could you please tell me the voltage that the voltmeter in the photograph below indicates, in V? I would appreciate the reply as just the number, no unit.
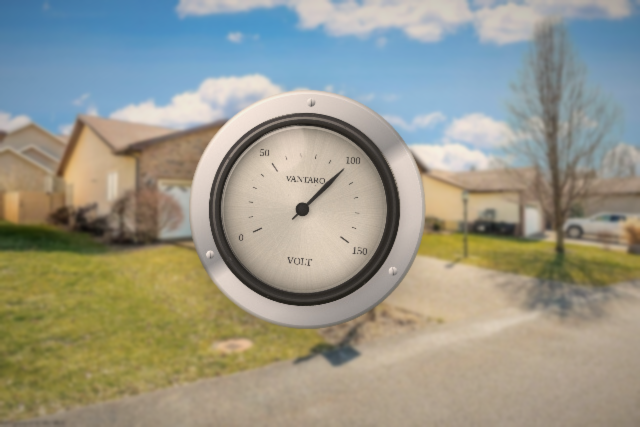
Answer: 100
